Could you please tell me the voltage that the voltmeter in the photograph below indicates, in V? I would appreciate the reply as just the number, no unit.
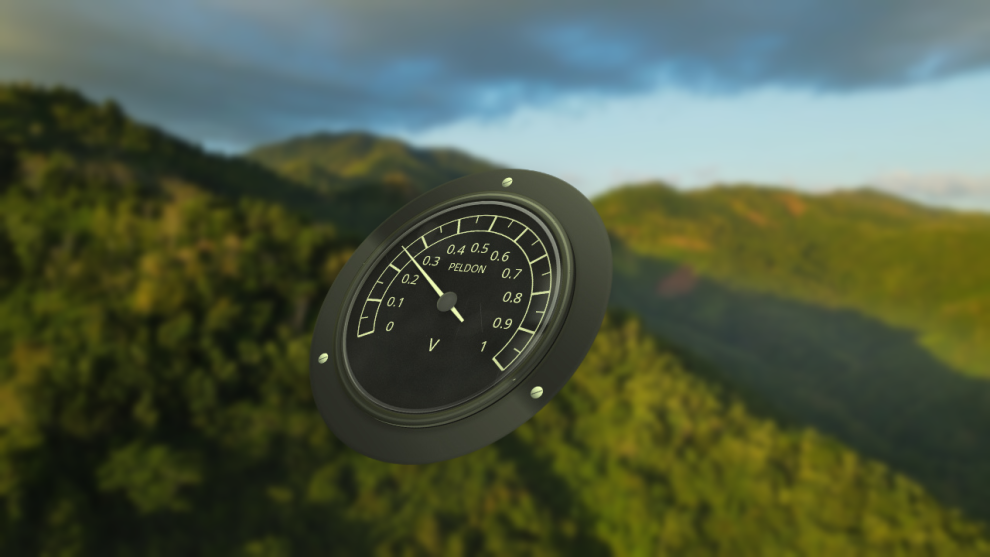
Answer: 0.25
